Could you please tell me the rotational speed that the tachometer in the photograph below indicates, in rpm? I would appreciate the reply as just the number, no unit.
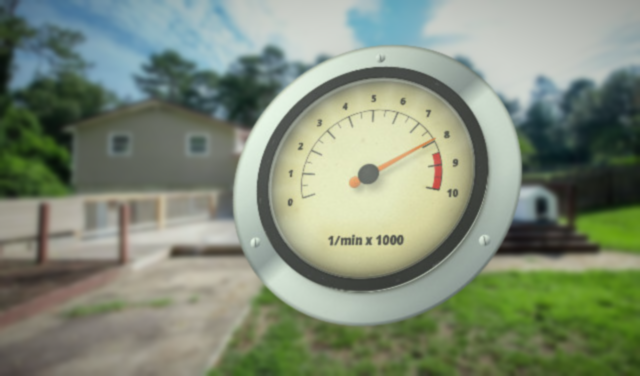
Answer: 8000
